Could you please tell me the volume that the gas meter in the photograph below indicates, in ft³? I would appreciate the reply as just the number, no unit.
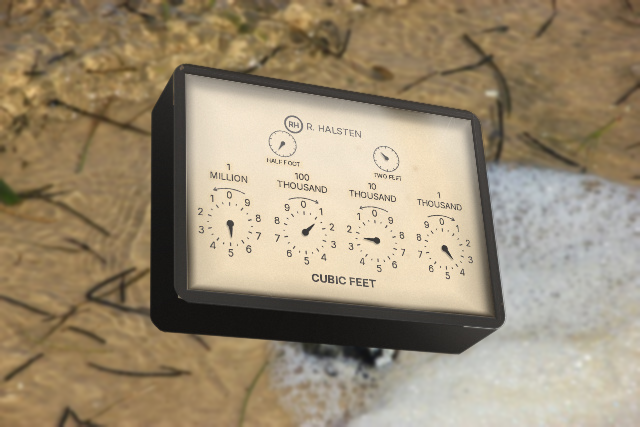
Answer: 512400
